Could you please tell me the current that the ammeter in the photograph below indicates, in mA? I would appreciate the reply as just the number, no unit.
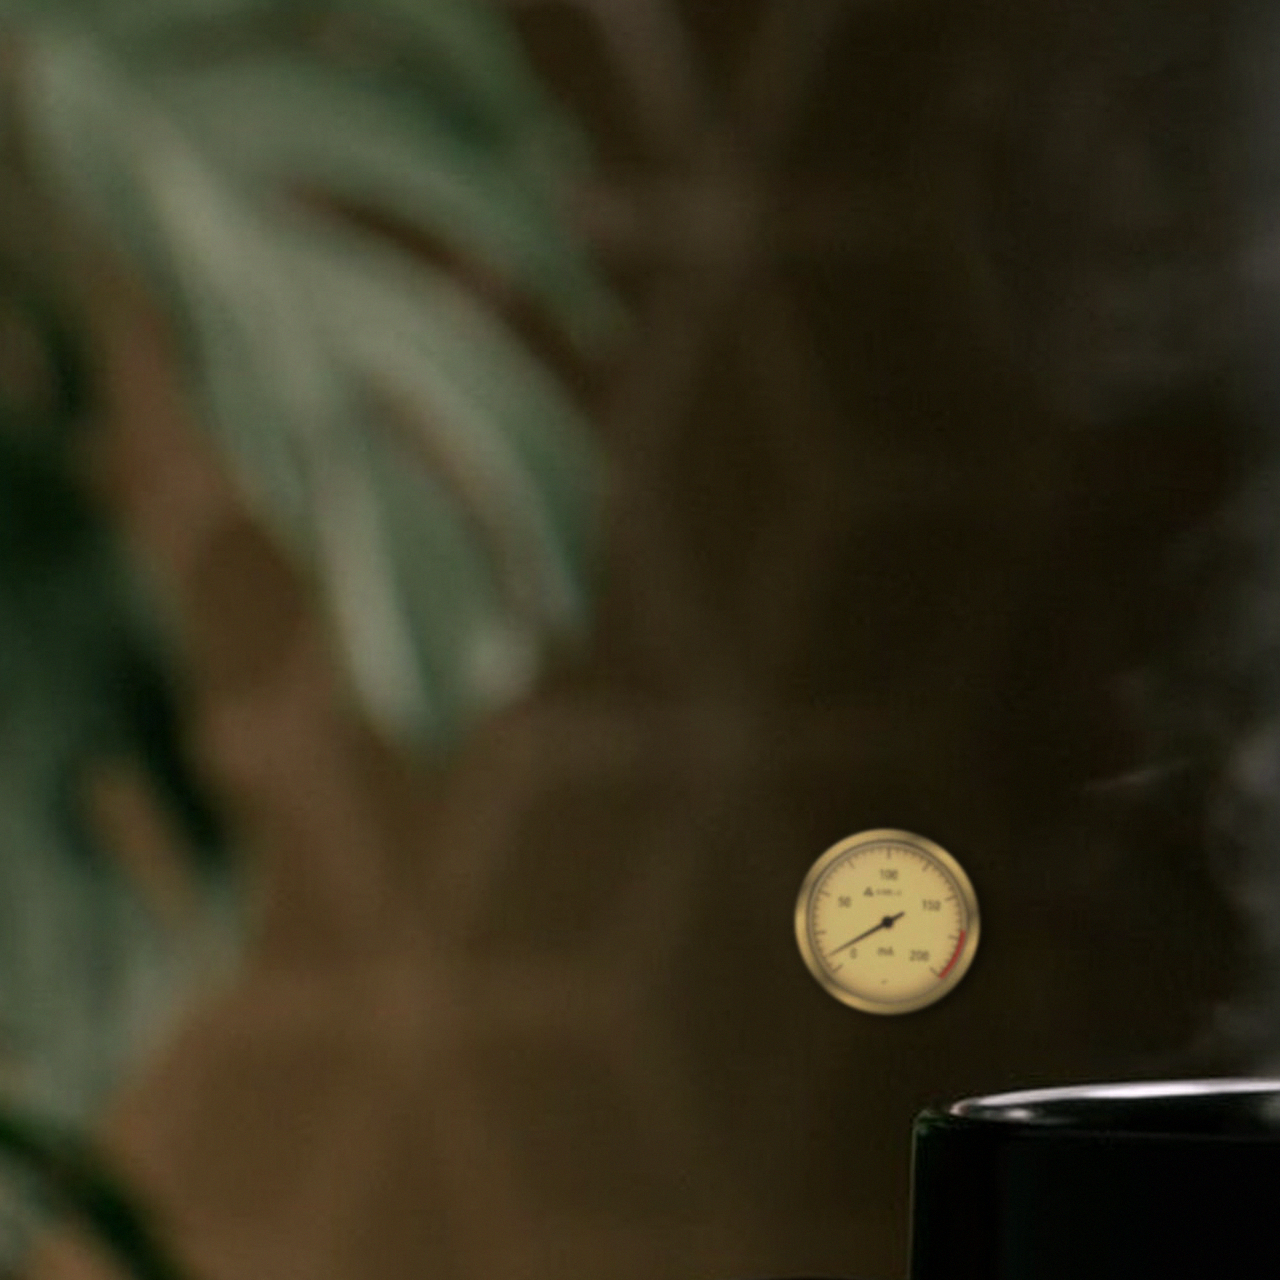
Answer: 10
